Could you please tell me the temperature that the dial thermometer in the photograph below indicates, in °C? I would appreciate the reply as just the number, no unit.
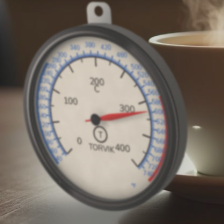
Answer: 312.5
